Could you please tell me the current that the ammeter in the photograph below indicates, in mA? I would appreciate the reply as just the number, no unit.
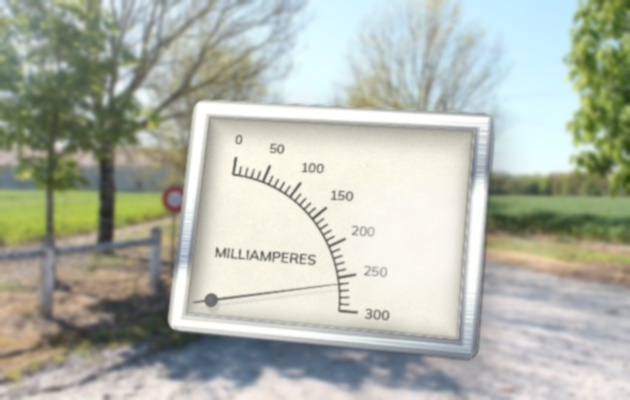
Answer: 260
